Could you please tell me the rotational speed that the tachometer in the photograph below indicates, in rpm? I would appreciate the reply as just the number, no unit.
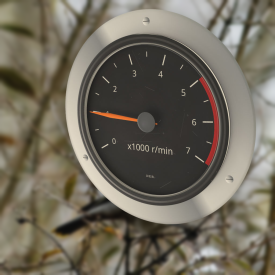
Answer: 1000
